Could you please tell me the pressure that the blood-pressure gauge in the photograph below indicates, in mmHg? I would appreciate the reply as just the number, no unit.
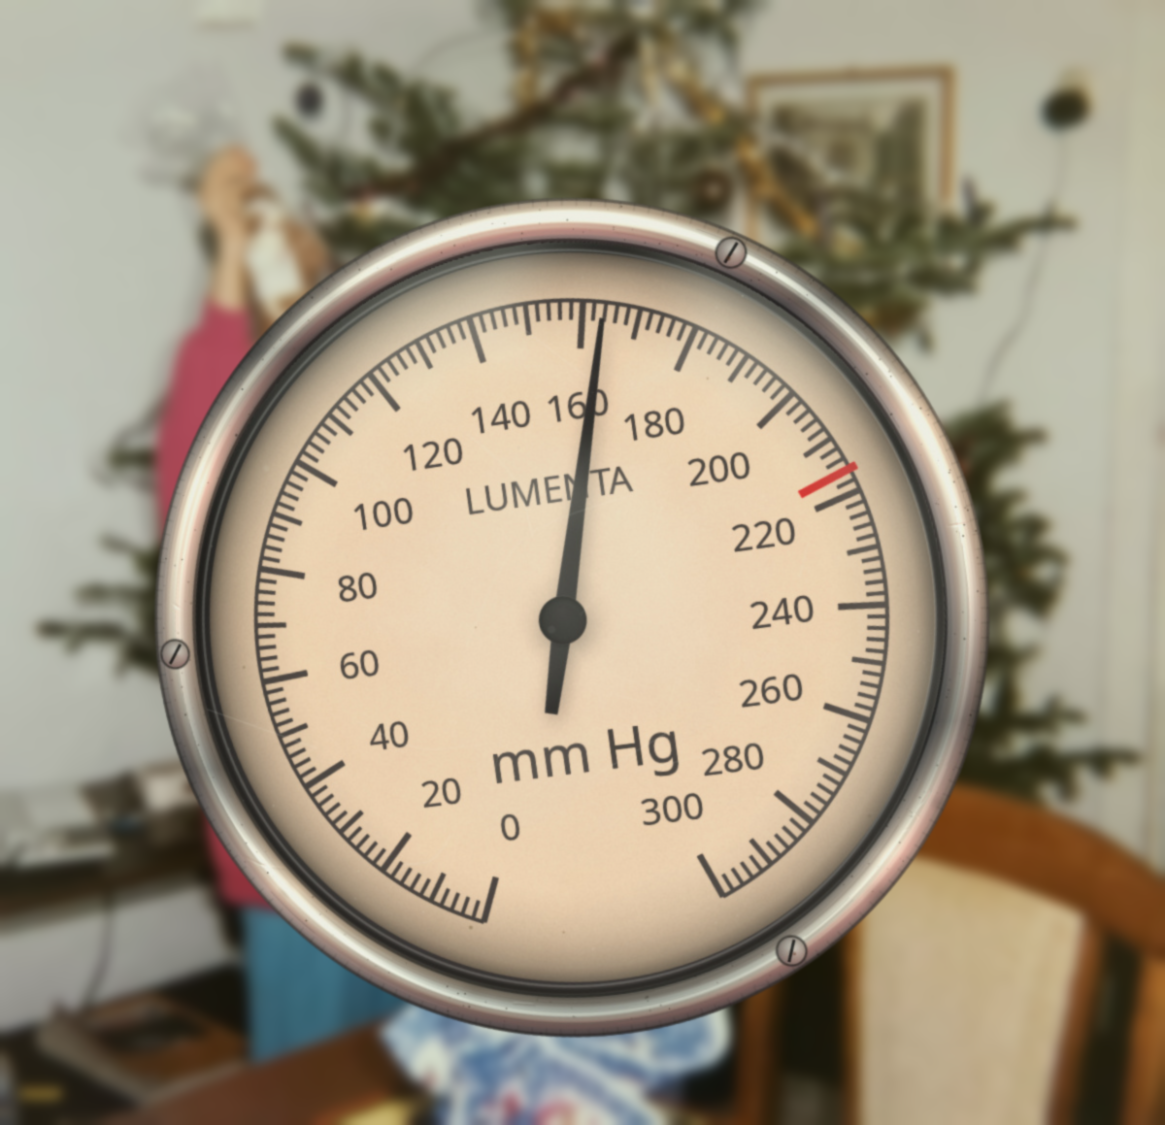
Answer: 164
